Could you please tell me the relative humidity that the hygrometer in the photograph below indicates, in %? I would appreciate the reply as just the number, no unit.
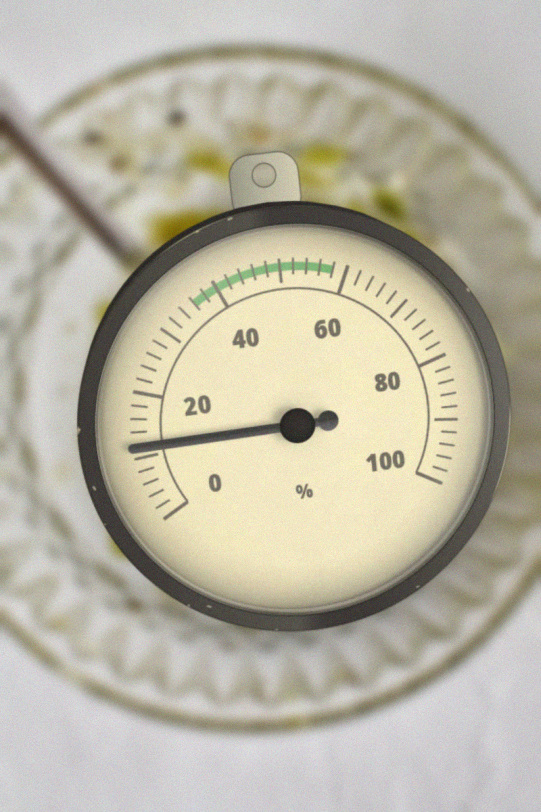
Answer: 12
